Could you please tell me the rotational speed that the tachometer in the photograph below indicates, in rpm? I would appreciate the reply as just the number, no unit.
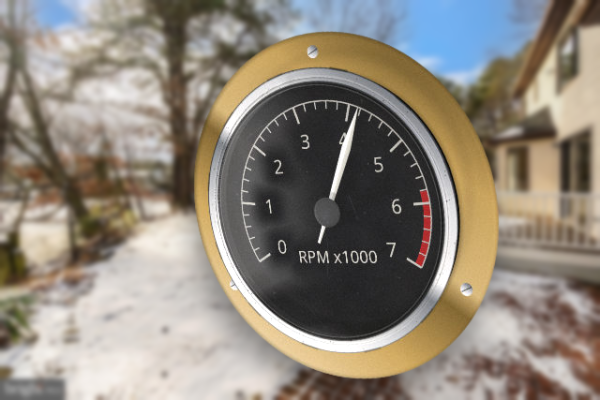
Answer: 4200
